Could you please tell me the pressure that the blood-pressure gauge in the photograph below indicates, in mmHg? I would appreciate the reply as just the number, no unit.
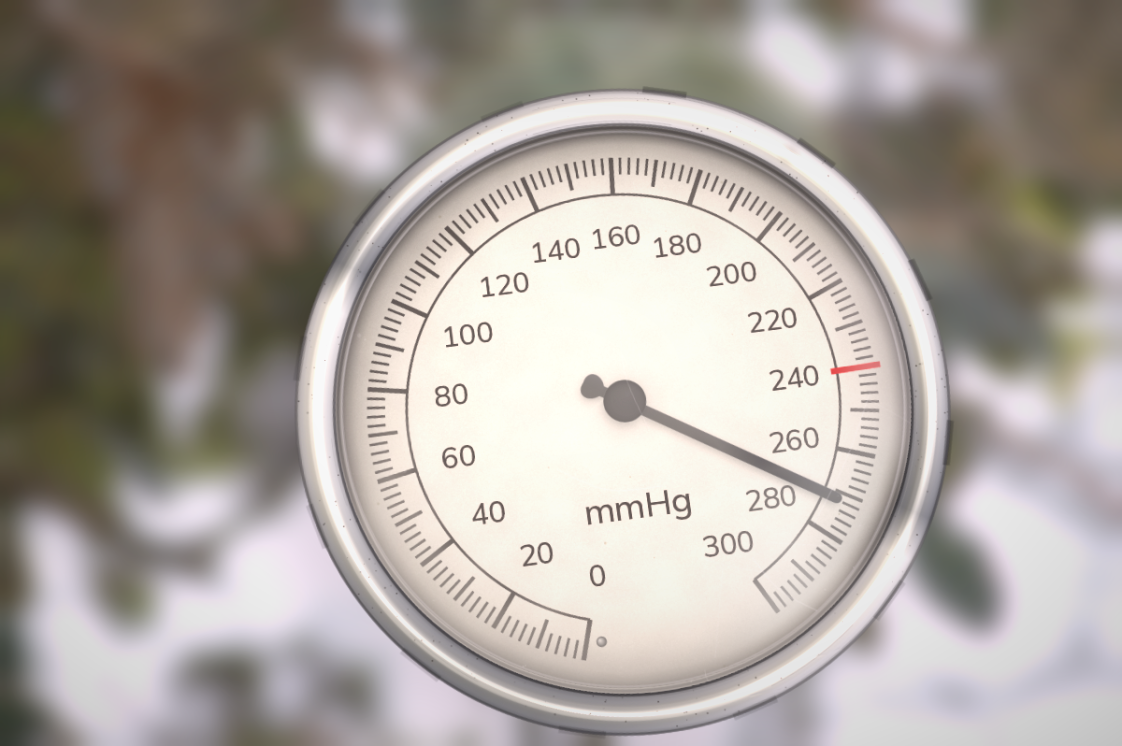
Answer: 272
